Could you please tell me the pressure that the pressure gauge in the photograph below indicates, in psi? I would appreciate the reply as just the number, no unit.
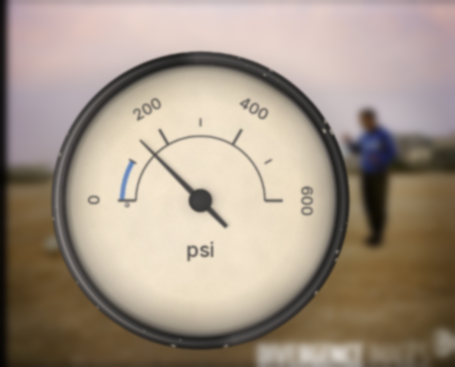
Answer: 150
